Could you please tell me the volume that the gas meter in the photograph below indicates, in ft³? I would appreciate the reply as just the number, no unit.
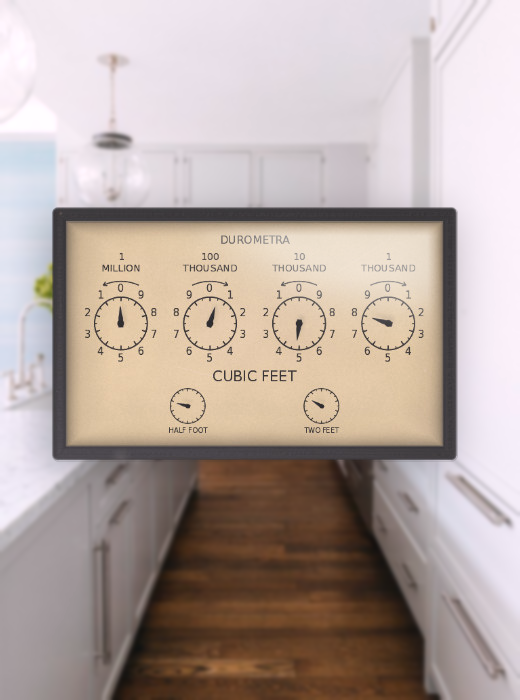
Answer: 4800
